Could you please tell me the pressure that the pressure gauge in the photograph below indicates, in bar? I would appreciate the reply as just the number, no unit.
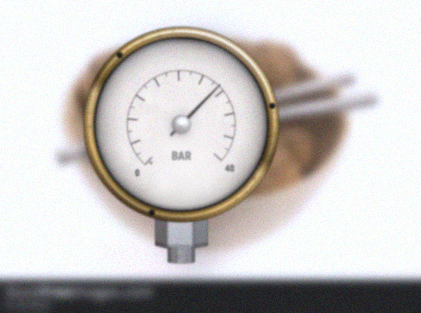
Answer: 27
